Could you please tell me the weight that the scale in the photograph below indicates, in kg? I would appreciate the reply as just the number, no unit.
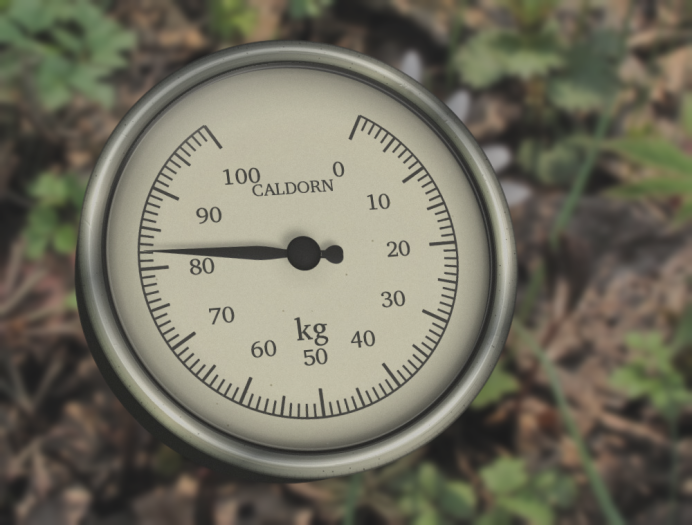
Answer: 82
